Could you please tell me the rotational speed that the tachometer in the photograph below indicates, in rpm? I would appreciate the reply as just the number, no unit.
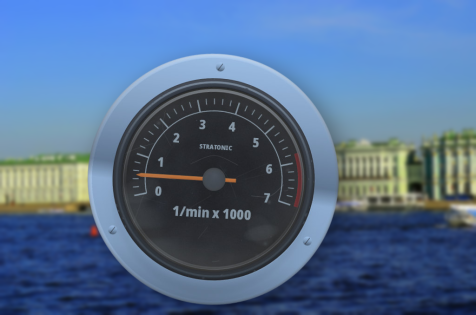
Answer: 500
